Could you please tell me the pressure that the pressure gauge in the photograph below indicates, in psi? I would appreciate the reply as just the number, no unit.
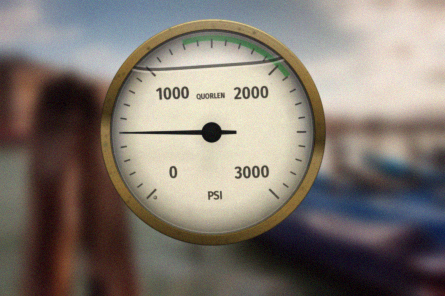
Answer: 500
